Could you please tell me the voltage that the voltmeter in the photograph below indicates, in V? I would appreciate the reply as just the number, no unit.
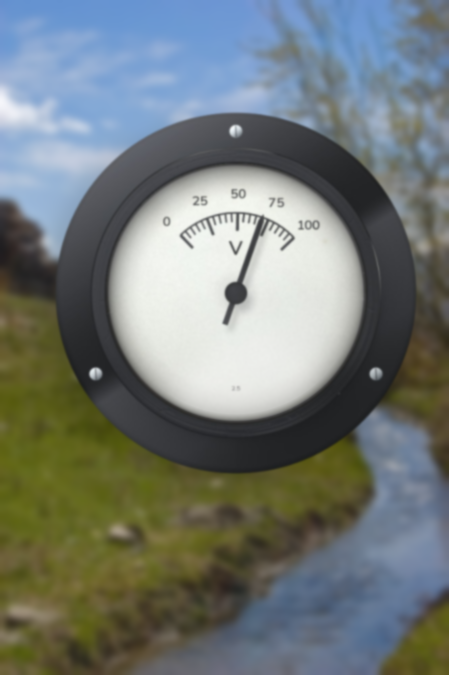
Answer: 70
